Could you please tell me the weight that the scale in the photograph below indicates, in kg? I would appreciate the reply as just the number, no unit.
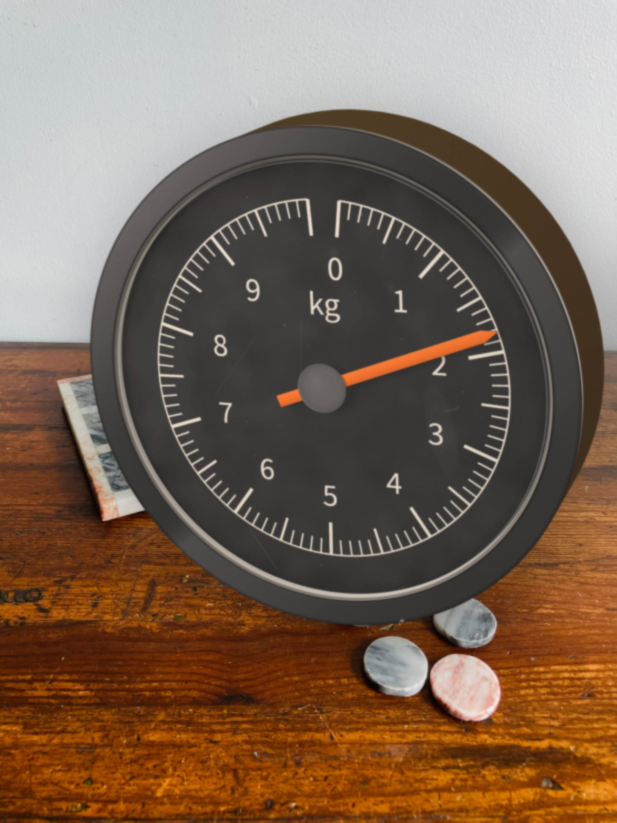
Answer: 1.8
